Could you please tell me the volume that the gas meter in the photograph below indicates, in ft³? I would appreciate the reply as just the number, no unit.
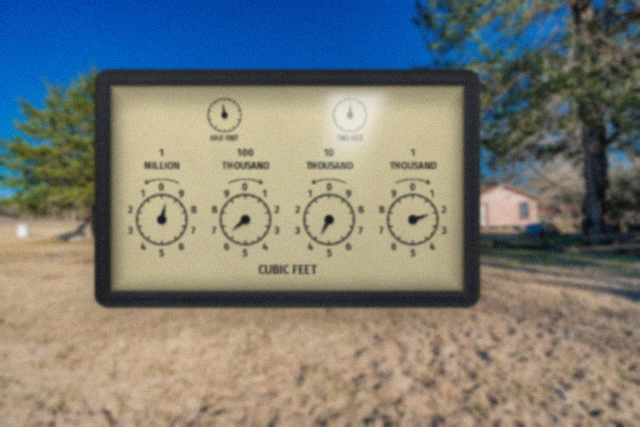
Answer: 964200
